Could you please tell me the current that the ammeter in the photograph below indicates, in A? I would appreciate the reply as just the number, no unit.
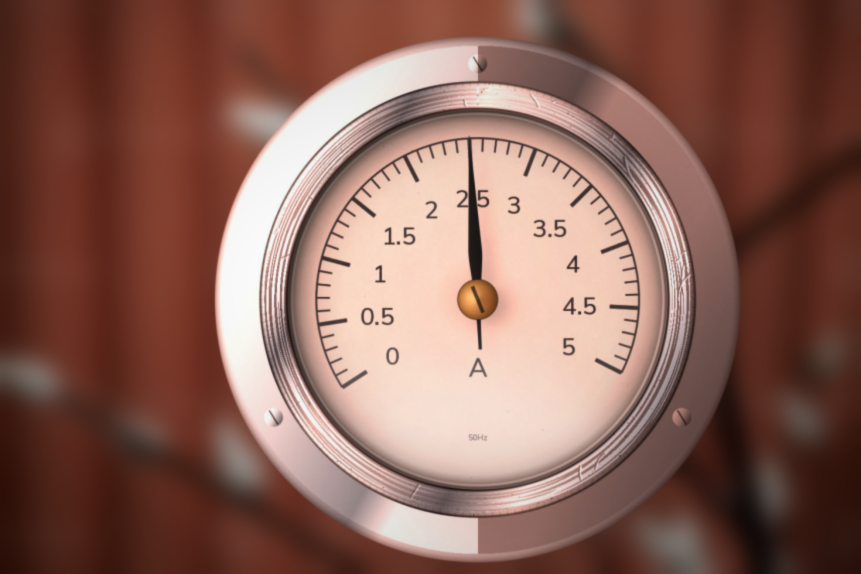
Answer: 2.5
